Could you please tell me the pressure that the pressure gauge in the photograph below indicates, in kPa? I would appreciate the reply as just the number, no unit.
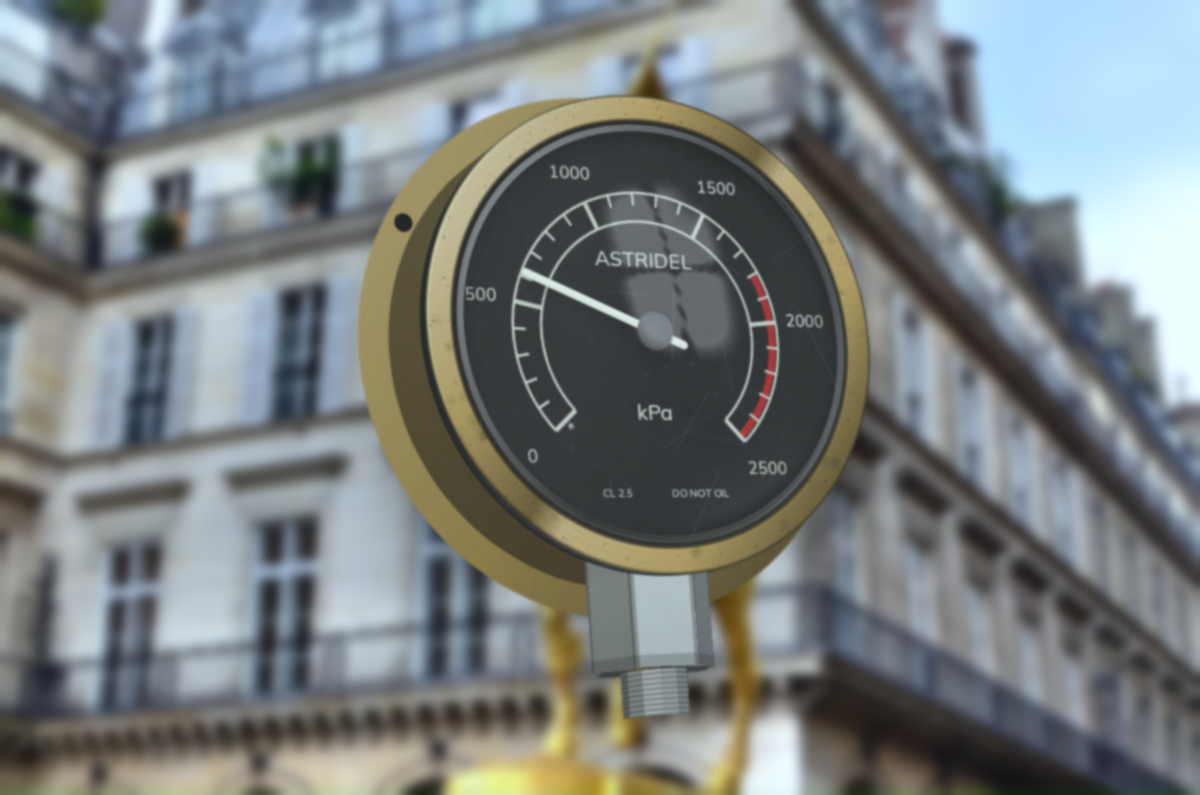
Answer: 600
